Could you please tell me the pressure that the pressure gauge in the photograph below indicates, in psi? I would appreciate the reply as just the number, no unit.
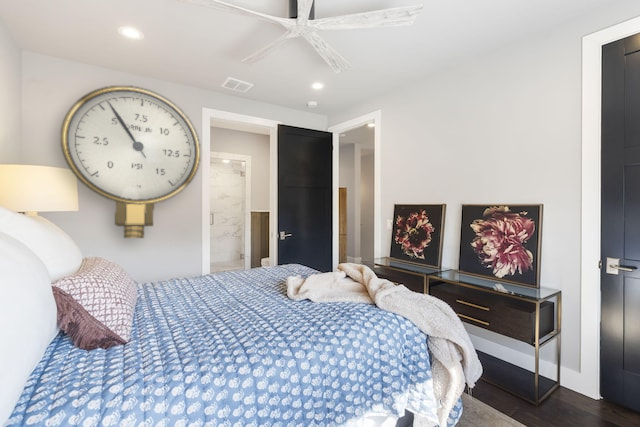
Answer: 5.5
